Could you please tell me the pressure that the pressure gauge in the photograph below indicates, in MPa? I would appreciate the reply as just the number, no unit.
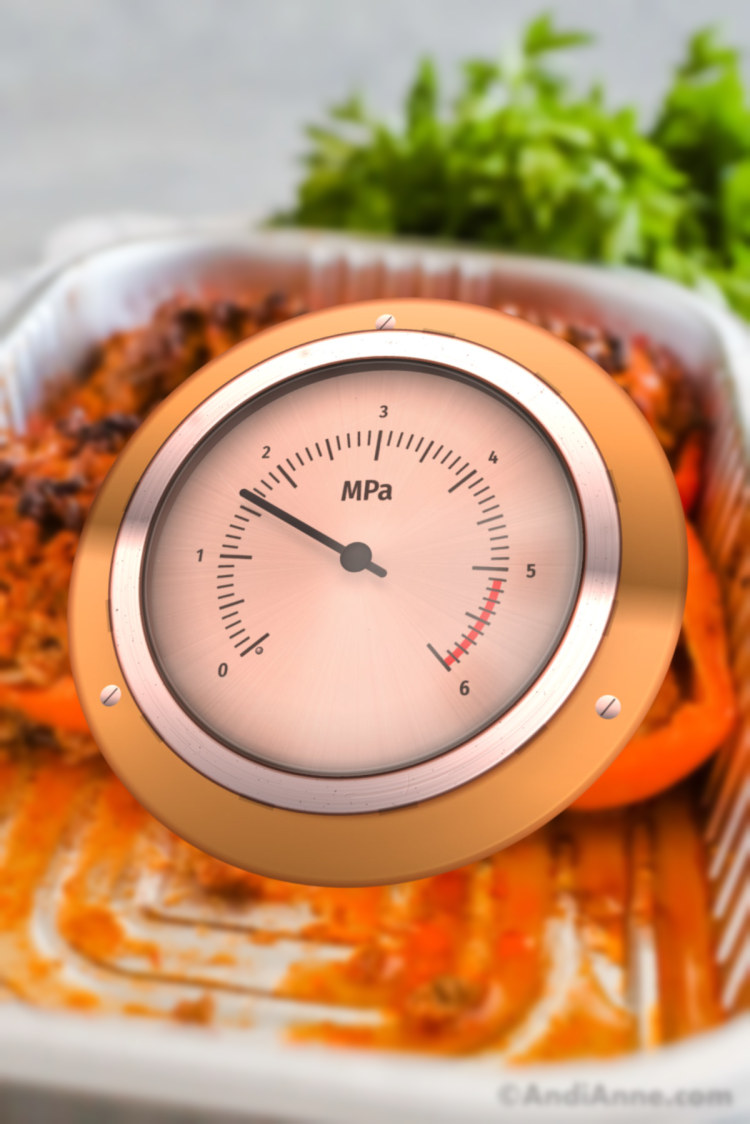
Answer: 1.6
